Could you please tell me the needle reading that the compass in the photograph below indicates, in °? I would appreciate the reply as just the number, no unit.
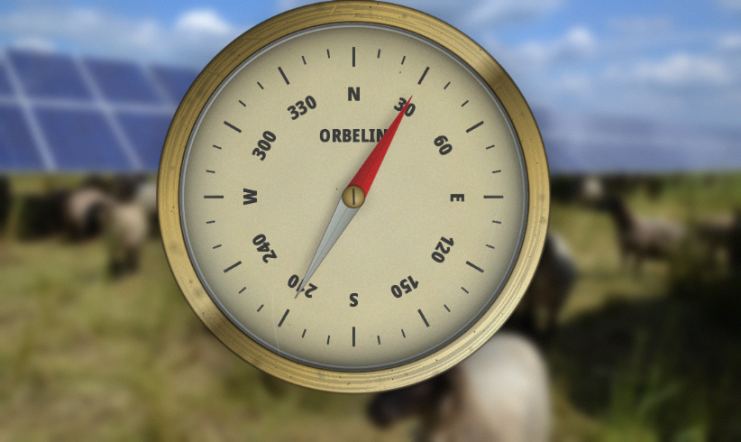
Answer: 30
